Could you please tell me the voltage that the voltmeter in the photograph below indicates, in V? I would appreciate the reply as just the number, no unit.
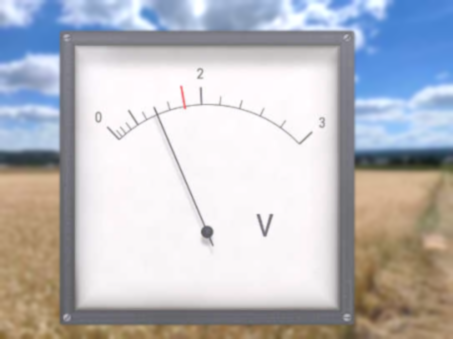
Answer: 1.4
